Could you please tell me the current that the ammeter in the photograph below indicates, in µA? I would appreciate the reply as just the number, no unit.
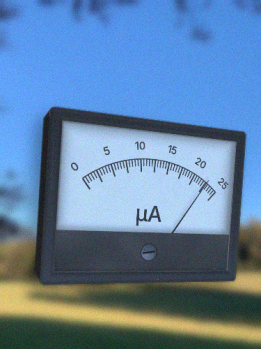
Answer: 22.5
